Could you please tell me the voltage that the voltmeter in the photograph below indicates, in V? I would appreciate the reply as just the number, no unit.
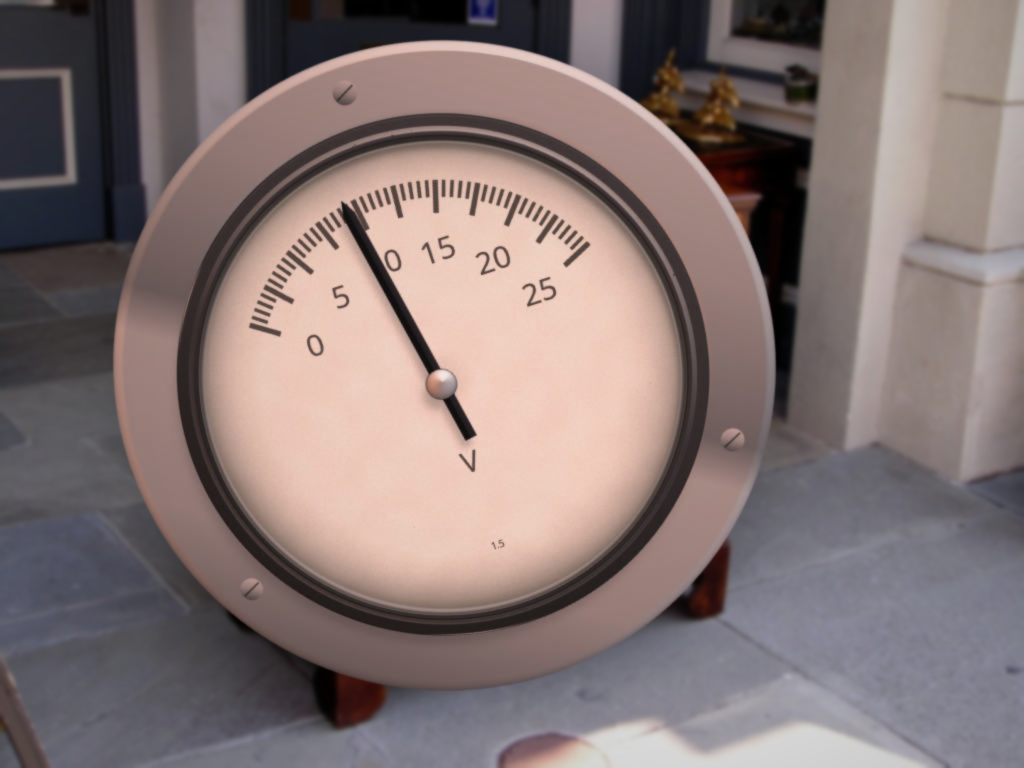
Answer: 9.5
